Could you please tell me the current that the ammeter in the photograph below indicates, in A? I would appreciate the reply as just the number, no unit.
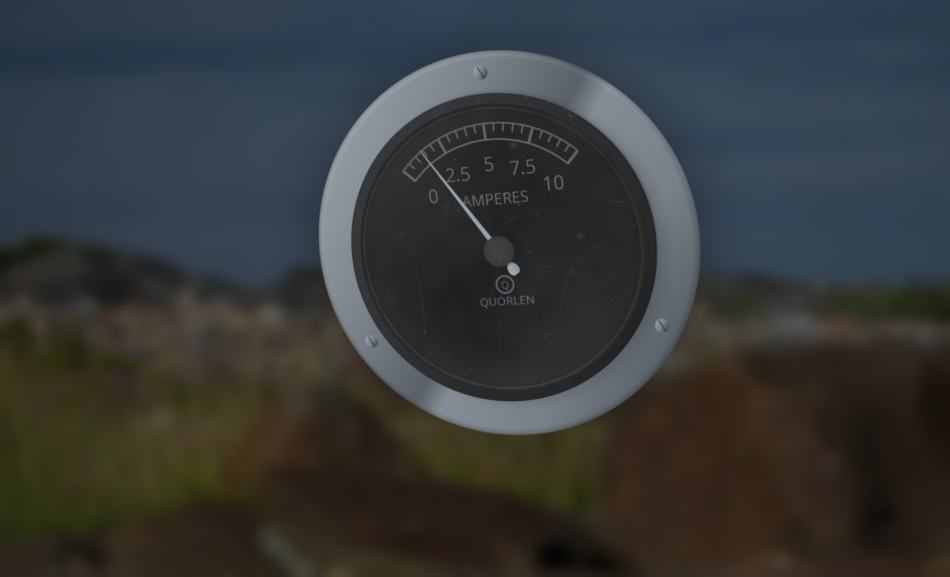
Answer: 1.5
